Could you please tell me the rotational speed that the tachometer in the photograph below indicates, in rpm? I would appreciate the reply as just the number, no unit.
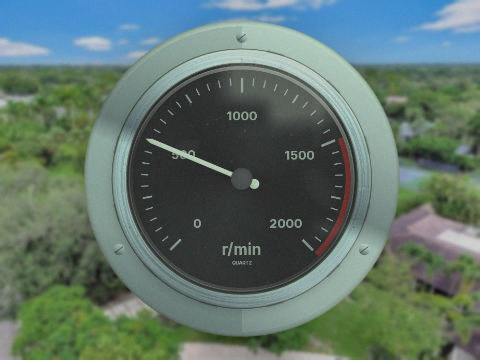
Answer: 500
